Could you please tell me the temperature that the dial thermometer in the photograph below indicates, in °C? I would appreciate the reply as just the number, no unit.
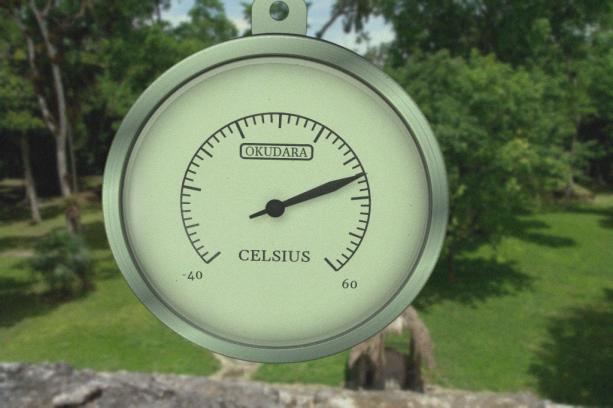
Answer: 34
